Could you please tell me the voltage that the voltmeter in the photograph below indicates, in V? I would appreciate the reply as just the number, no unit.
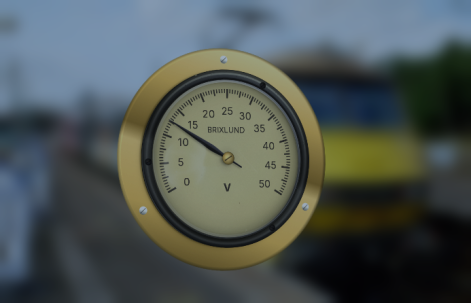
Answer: 12.5
